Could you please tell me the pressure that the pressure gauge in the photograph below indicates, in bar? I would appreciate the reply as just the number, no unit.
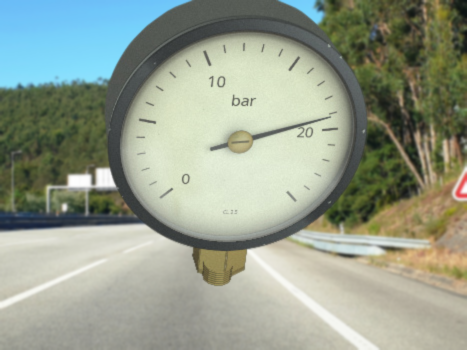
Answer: 19
